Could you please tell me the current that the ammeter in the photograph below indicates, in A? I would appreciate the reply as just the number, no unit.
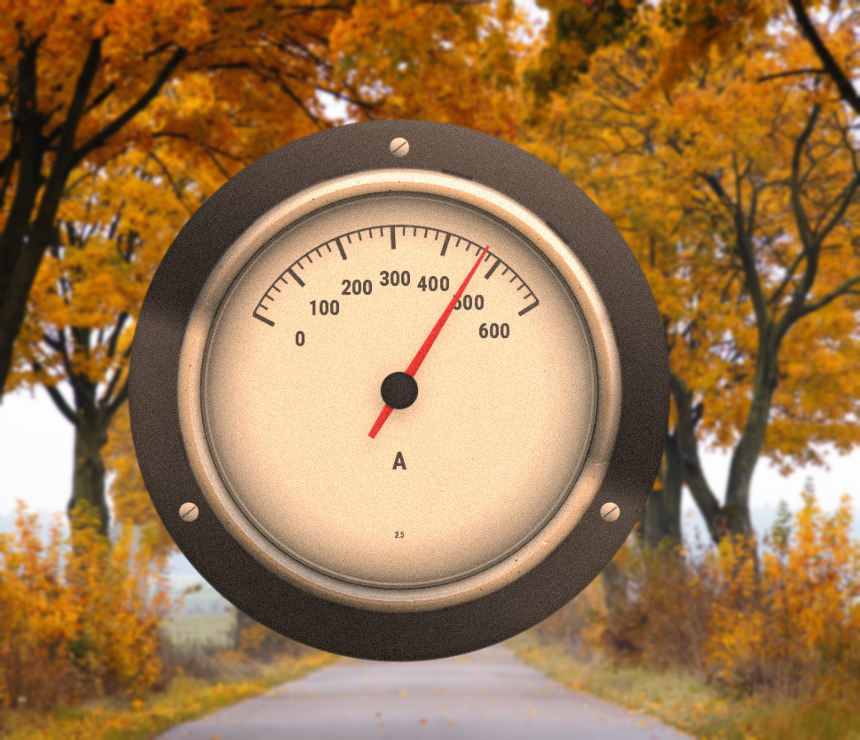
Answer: 470
